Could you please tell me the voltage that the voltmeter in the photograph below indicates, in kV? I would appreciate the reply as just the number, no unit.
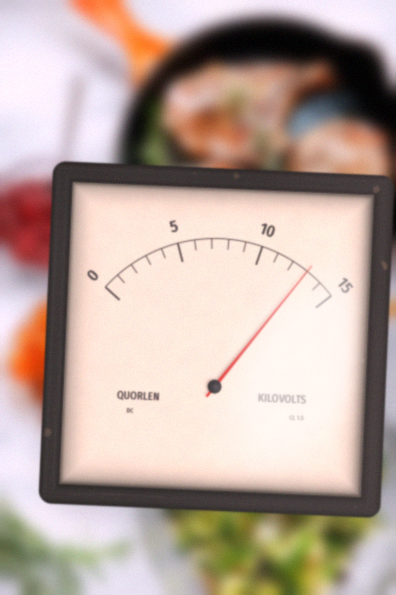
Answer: 13
